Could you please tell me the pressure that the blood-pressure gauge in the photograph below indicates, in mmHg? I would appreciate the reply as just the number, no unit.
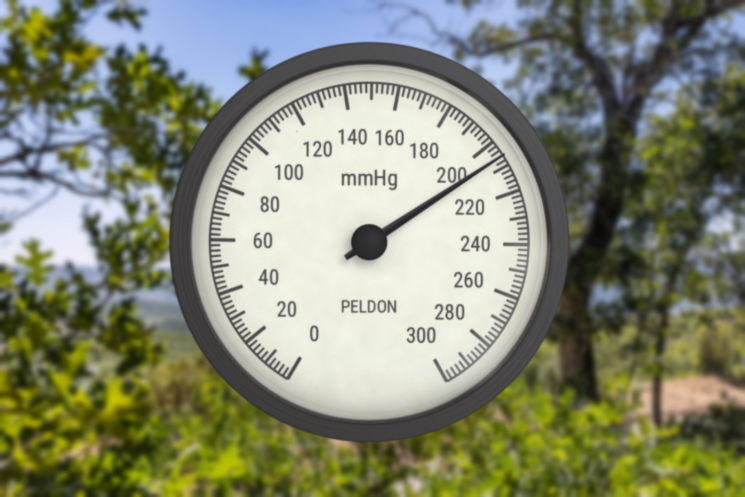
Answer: 206
